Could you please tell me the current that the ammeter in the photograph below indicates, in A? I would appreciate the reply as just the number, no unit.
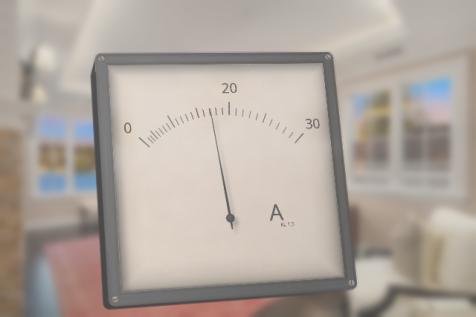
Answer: 17
